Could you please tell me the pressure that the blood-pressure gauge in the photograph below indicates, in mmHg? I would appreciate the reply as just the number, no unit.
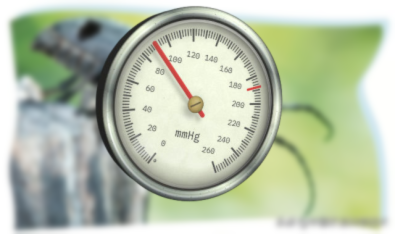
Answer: 90
